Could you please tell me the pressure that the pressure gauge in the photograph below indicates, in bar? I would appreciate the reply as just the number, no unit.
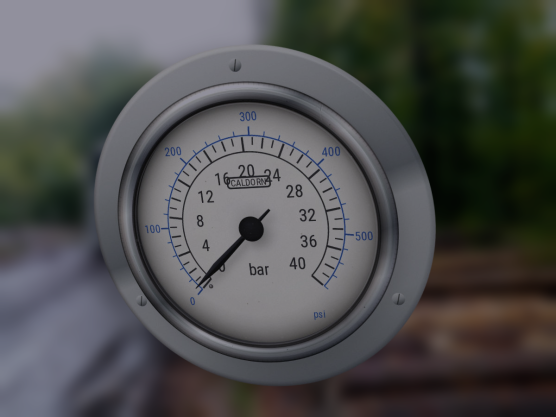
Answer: 0.5
